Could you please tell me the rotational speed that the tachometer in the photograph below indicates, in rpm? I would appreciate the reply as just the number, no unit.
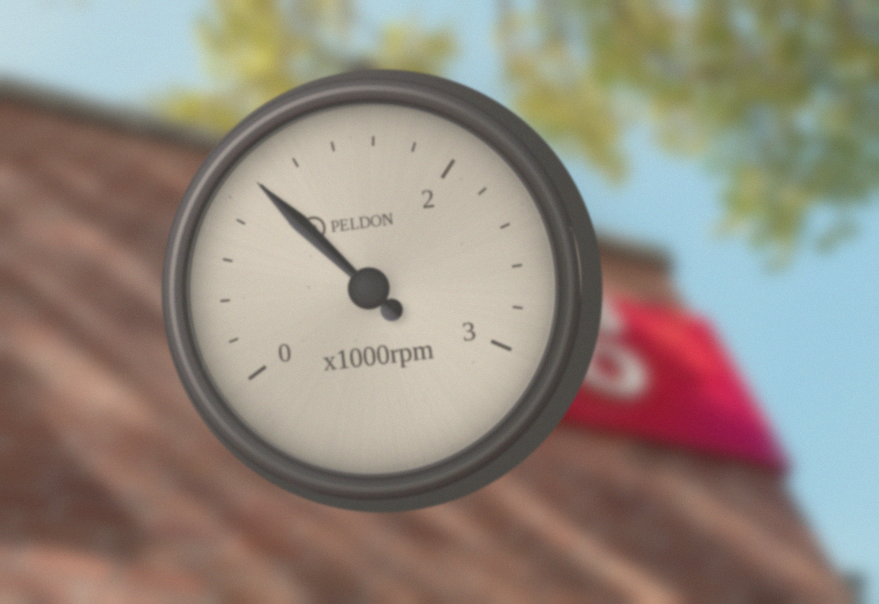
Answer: 1000
